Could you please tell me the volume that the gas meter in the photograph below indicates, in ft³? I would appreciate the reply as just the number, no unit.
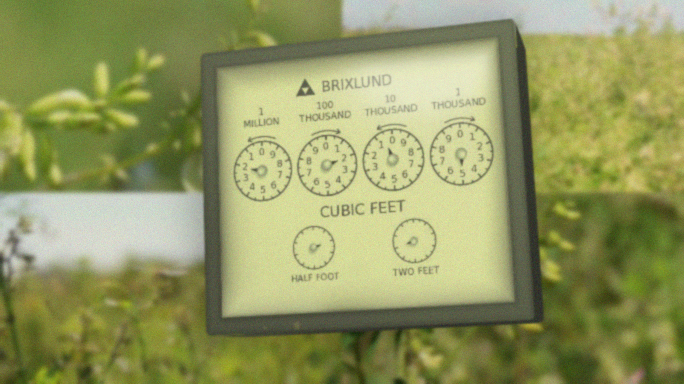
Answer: 220500
